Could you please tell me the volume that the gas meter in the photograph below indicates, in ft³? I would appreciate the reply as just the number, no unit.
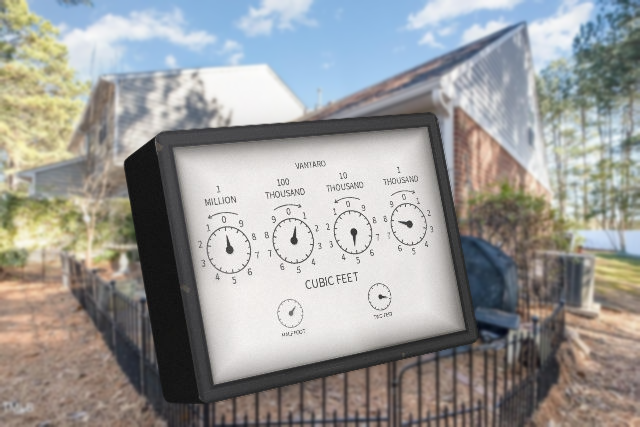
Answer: 4800
